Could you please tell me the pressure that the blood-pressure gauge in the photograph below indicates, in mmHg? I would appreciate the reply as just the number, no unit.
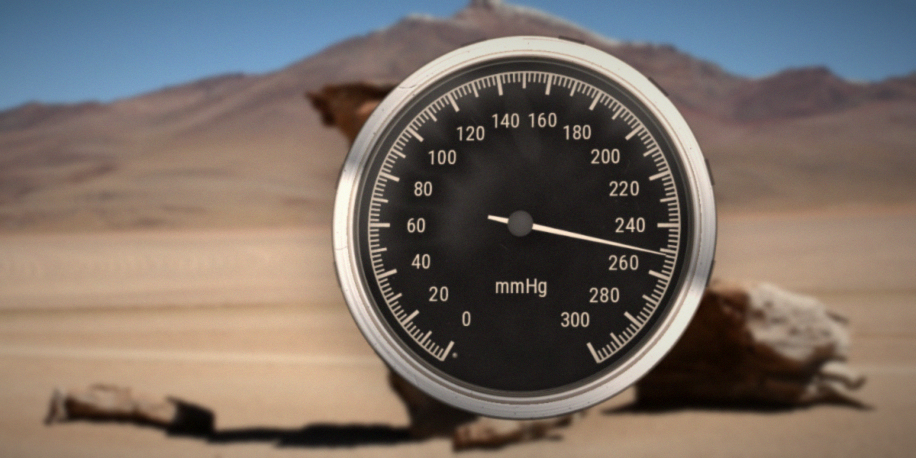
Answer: 252
